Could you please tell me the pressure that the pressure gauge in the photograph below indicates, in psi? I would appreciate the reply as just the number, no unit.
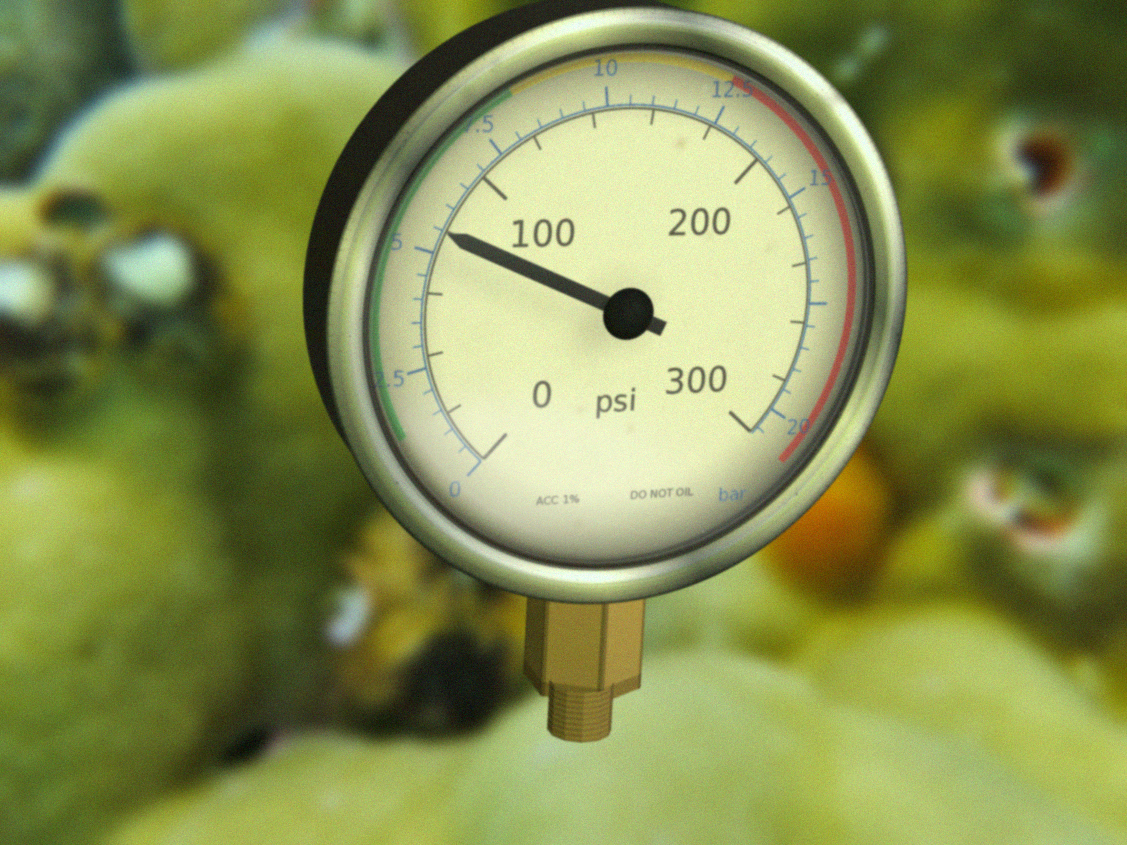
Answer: 80
